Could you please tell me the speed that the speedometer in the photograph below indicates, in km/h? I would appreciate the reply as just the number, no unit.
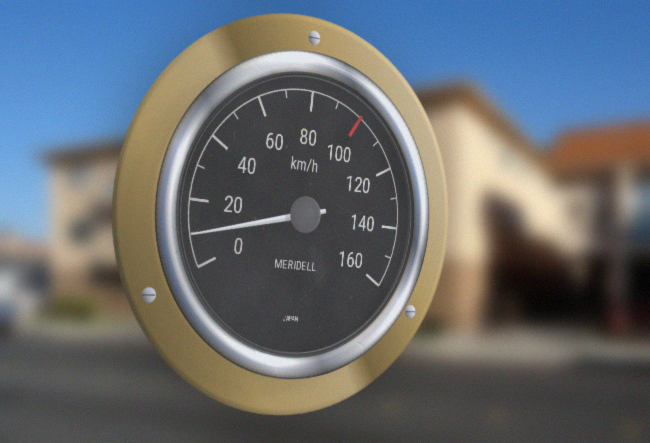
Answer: 10
